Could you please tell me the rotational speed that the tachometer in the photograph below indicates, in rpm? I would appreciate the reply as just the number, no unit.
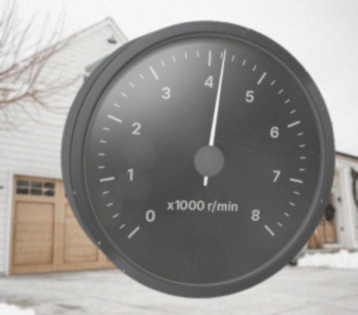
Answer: 4200
